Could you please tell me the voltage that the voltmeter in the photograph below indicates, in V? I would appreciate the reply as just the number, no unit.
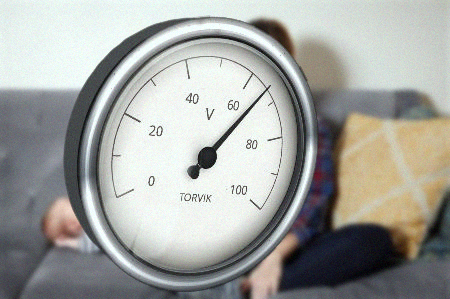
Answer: 65
